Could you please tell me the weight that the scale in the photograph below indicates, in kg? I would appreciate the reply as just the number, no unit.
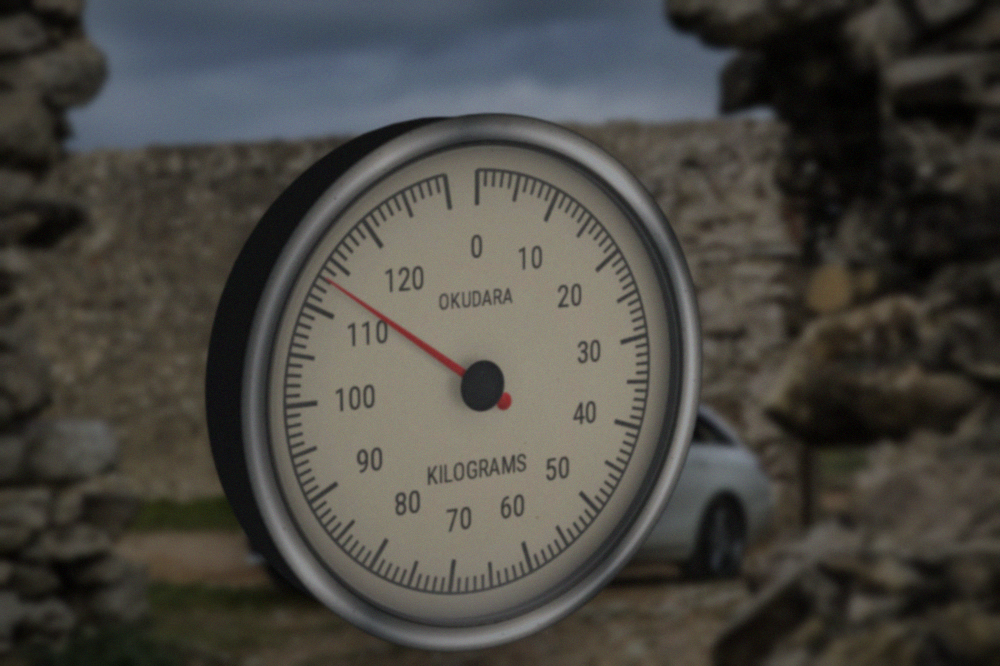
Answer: 113
